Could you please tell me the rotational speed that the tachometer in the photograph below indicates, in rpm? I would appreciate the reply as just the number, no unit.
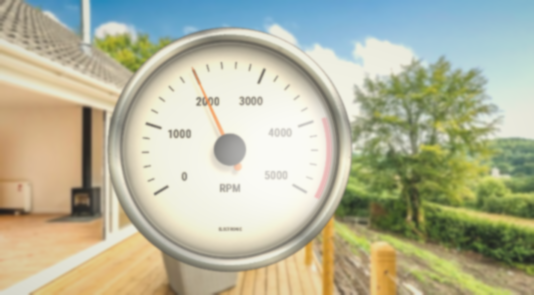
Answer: 2000
